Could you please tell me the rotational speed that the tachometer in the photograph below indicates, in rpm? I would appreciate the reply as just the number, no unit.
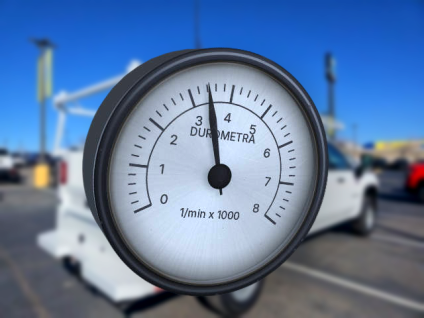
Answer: 3400
